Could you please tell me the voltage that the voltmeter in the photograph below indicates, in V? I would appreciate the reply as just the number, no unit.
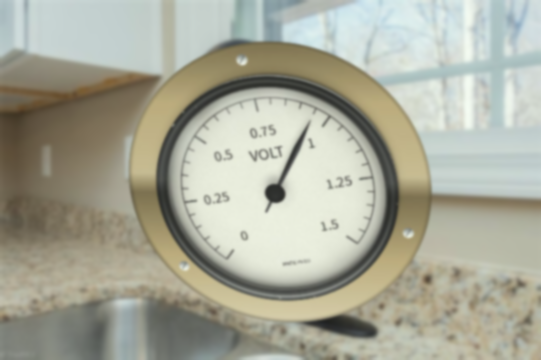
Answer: 0.95
